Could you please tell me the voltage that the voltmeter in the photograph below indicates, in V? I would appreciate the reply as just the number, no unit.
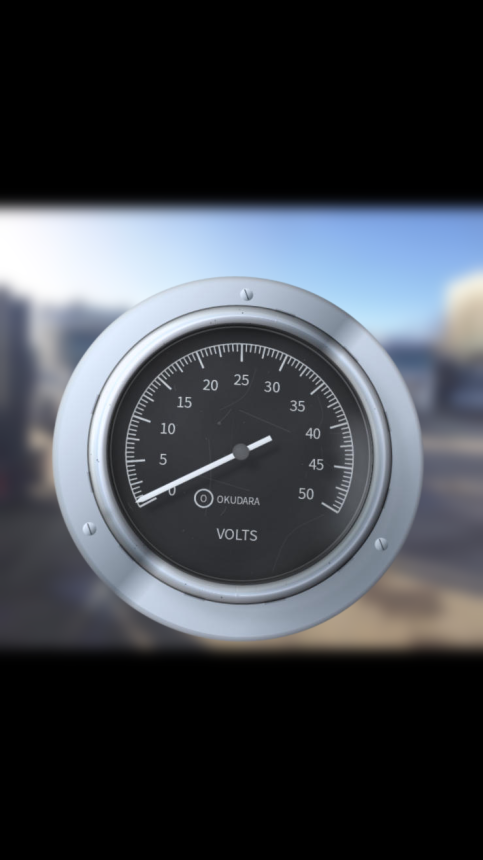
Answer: 0.5
